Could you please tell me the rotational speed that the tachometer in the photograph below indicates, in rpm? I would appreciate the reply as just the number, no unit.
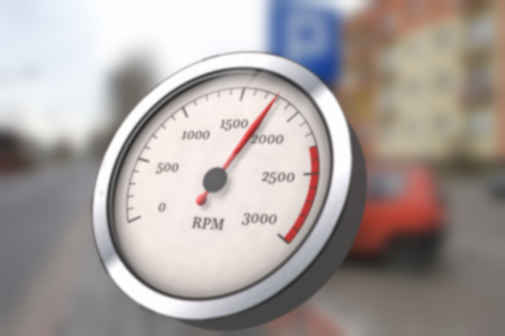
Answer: 1800
